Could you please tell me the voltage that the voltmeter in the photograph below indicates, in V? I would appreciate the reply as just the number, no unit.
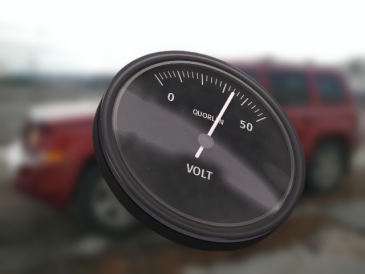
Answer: 34
